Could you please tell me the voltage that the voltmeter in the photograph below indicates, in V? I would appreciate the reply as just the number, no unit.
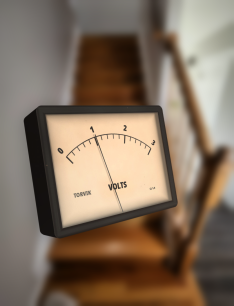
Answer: 1
